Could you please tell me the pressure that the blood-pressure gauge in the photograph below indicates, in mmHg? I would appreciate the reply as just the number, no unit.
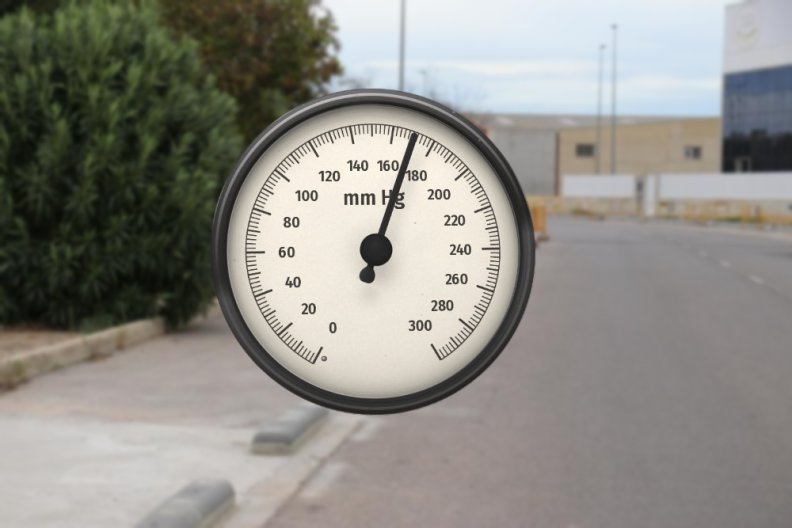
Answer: 170
